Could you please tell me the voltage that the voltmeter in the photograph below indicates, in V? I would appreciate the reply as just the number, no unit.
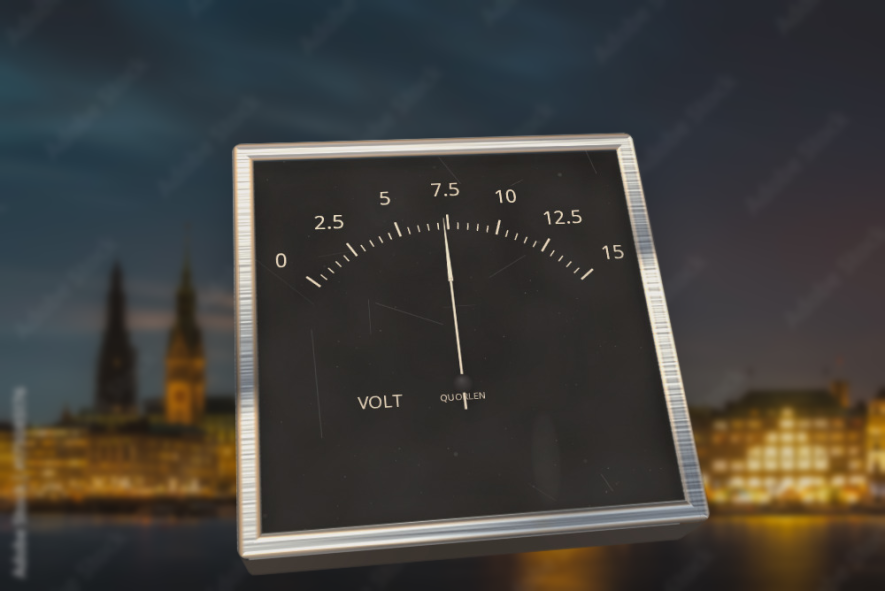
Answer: 7.25
